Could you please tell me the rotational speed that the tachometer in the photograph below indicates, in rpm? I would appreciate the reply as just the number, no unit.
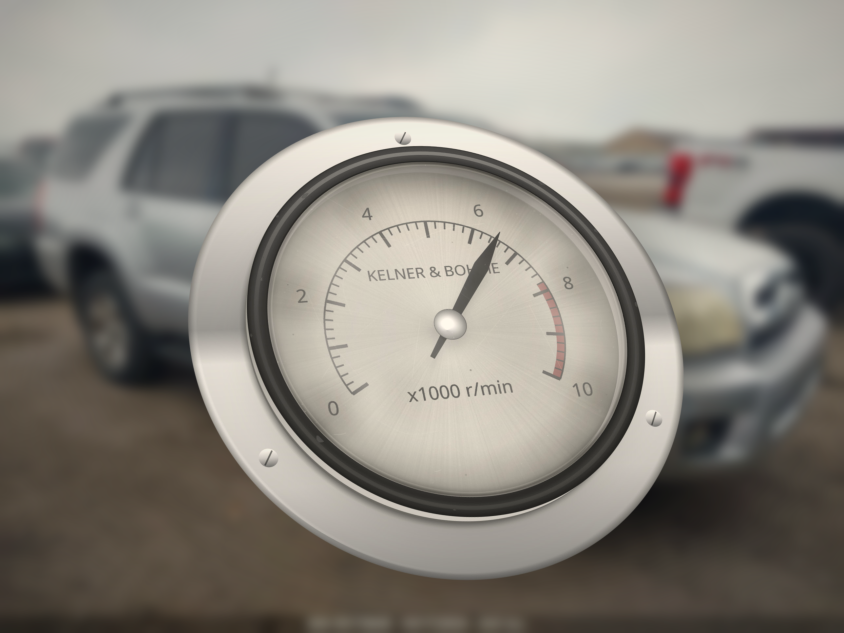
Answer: 6500
